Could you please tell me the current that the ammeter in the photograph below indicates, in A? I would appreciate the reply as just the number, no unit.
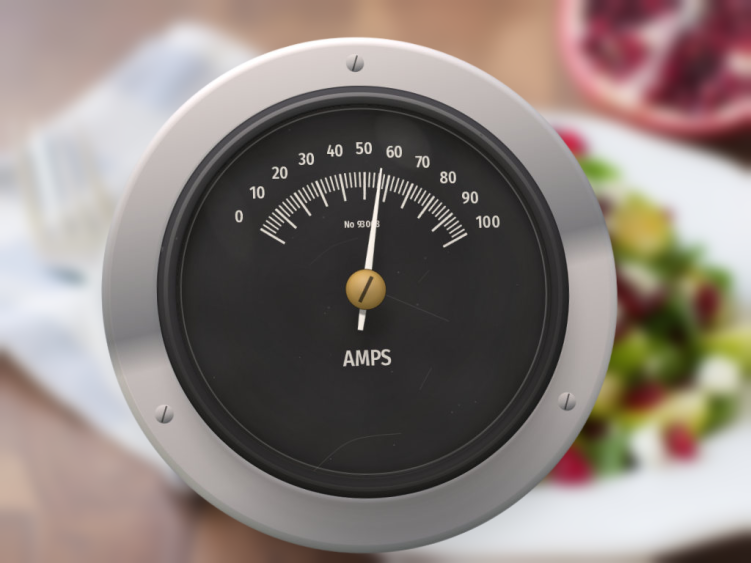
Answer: 56
